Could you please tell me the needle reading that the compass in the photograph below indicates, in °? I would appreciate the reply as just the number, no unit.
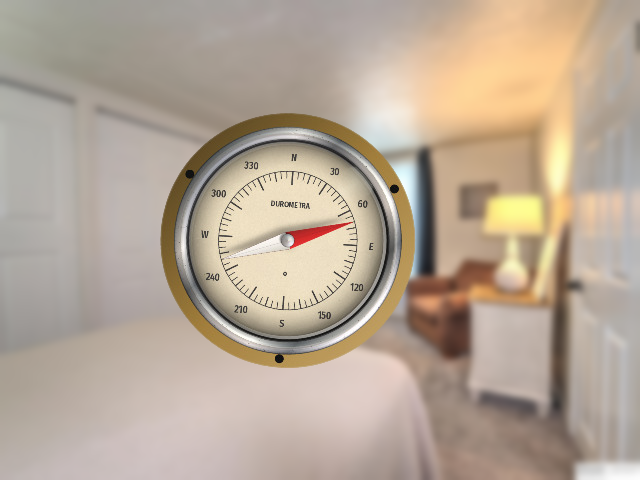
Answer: 70
